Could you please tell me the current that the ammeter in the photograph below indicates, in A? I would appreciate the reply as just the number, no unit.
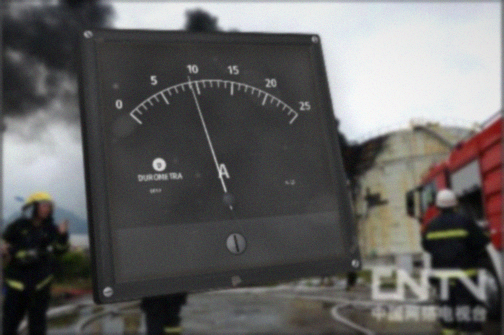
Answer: 9
